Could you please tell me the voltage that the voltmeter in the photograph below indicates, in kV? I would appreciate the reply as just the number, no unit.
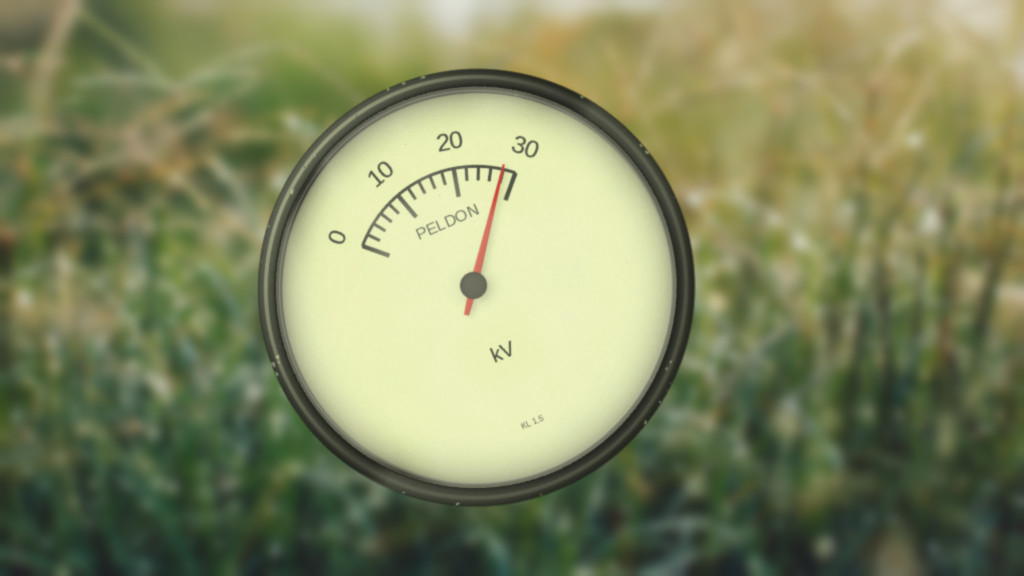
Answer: 28
